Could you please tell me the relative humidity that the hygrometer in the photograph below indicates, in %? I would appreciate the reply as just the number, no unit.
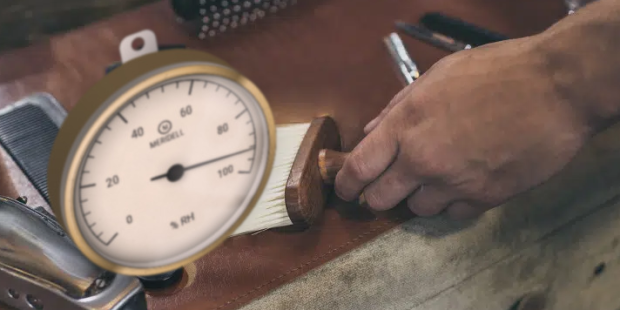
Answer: 92
